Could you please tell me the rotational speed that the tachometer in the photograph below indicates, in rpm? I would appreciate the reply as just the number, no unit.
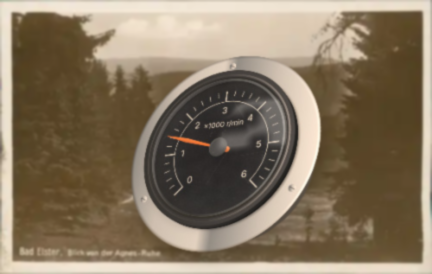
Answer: 1400
